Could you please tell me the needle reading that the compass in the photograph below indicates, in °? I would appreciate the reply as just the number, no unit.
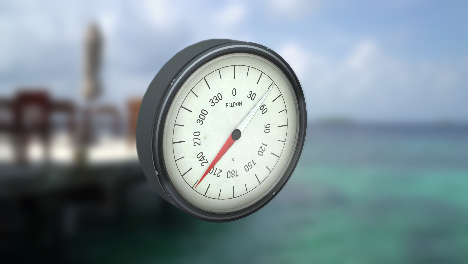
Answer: 225
